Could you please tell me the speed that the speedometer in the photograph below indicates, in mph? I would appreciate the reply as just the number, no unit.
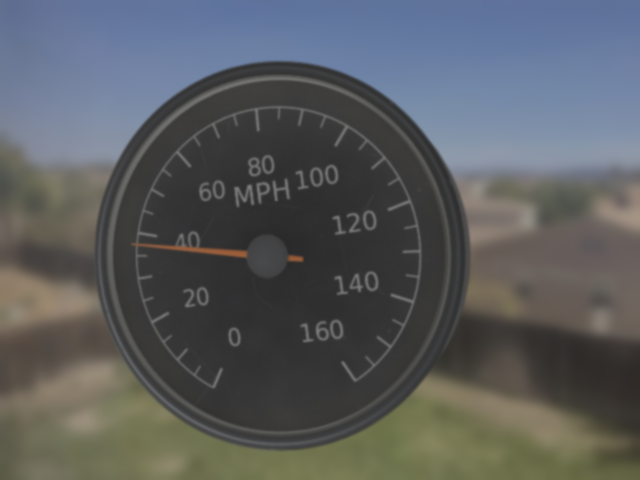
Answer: 37.5
